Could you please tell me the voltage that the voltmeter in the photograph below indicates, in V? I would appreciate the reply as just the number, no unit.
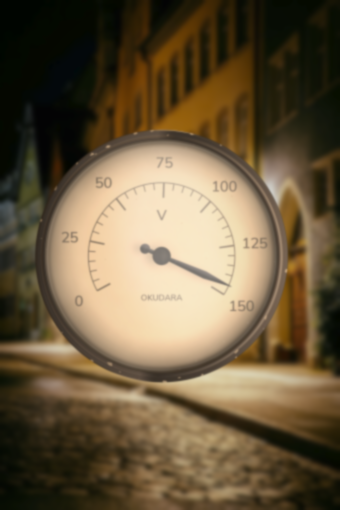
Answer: 145
